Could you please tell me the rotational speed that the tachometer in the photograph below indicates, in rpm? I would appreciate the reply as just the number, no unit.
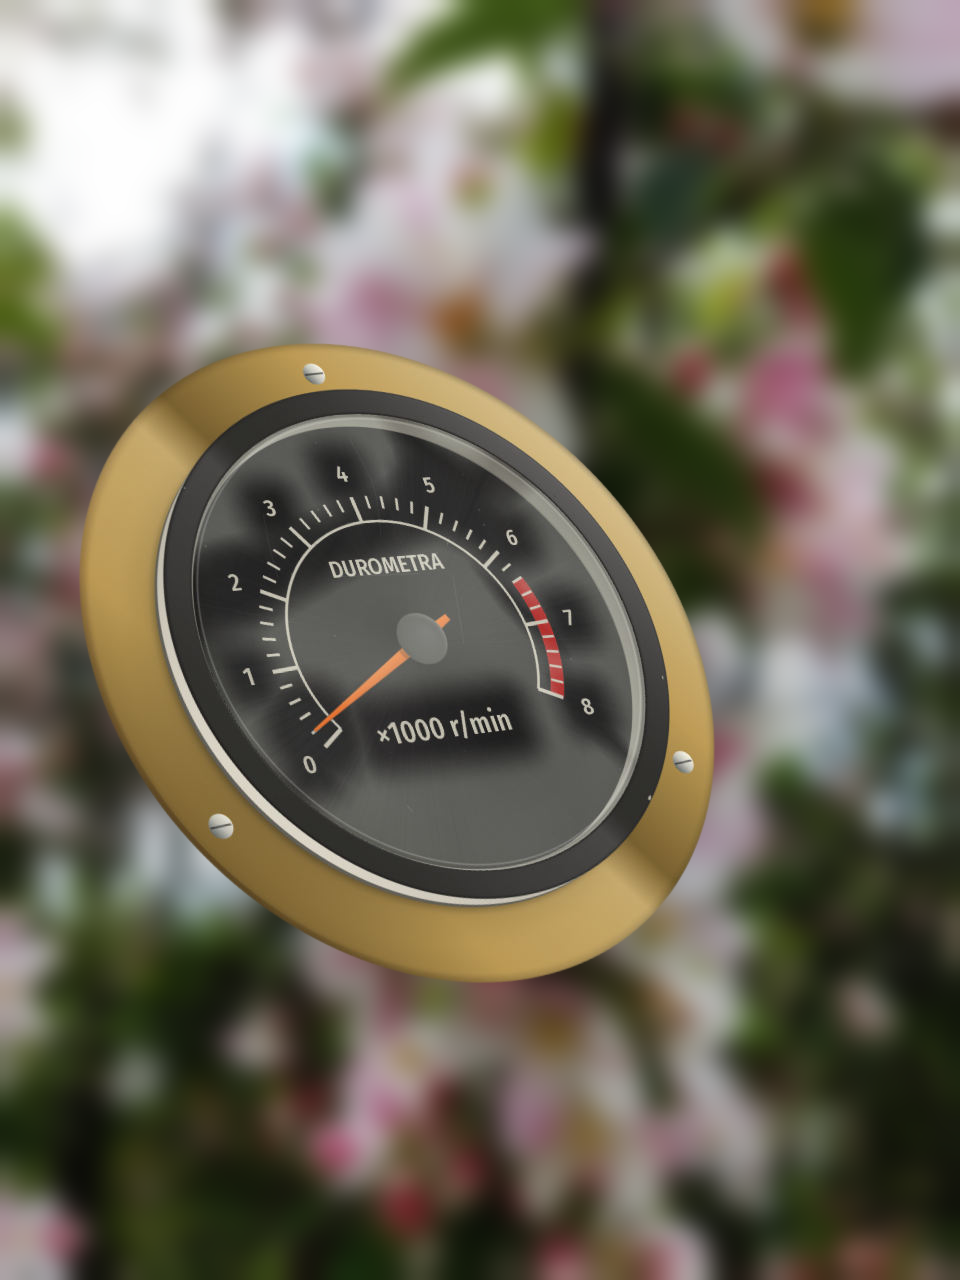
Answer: 200
